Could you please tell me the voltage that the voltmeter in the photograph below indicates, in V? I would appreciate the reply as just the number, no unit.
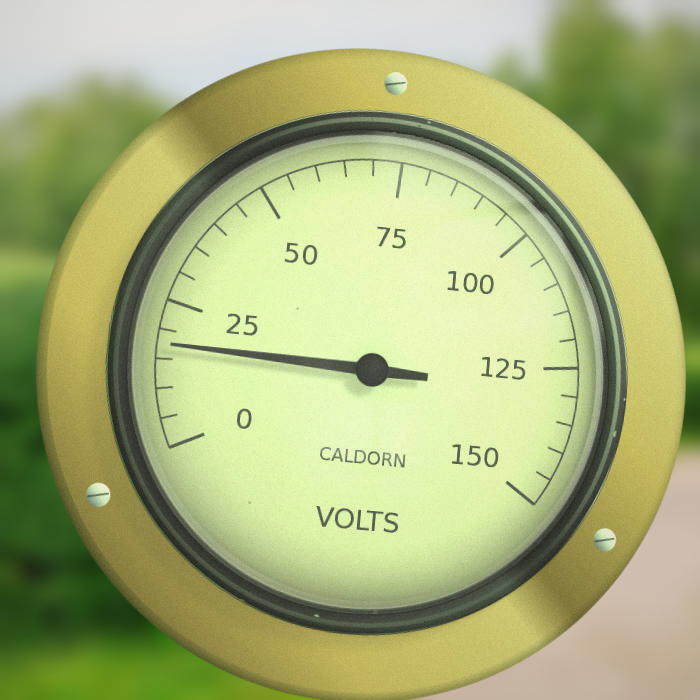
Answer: 17.5
